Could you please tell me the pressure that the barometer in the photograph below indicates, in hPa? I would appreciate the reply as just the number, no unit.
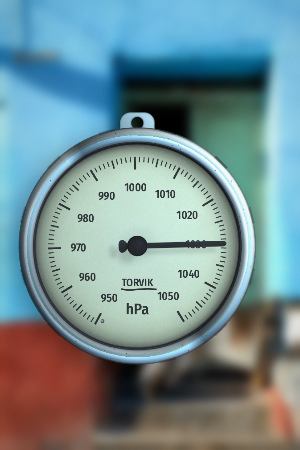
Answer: 1030
